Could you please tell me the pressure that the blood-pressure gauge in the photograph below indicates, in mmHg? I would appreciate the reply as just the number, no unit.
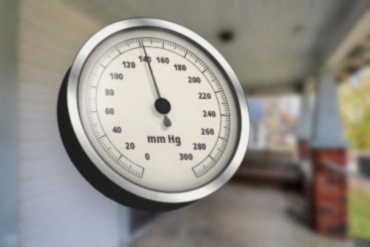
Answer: 140
